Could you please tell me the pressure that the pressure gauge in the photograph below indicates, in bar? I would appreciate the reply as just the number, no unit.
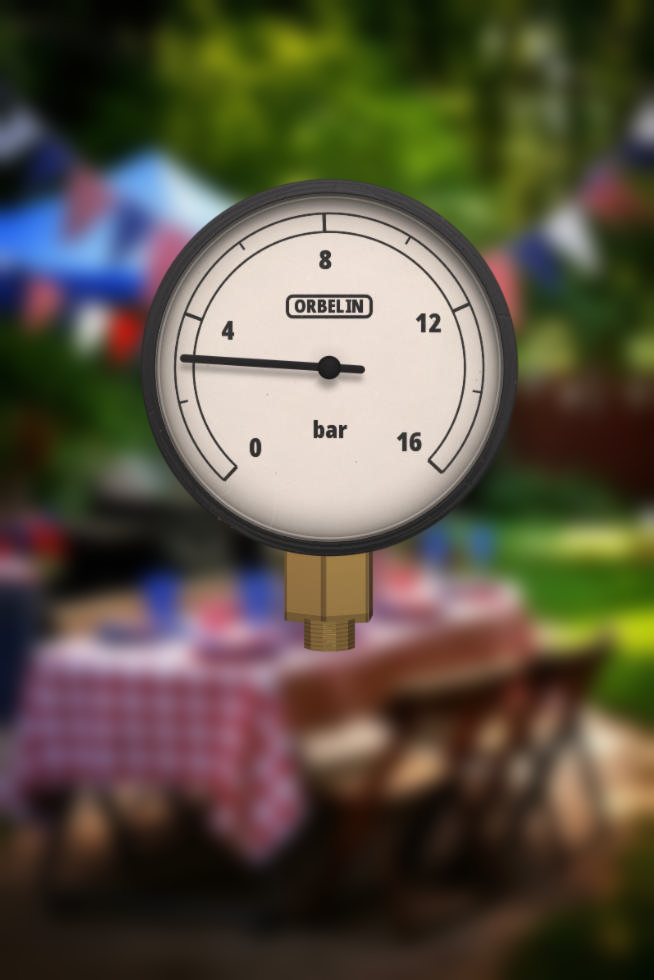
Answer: 3
